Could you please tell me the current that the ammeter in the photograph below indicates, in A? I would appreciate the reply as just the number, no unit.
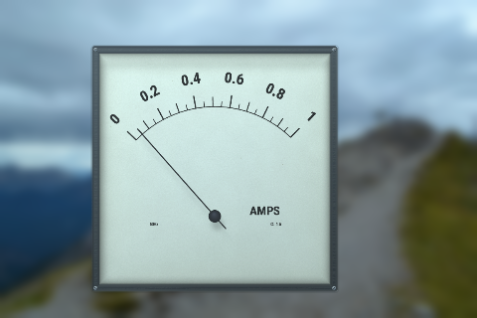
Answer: 0.05
